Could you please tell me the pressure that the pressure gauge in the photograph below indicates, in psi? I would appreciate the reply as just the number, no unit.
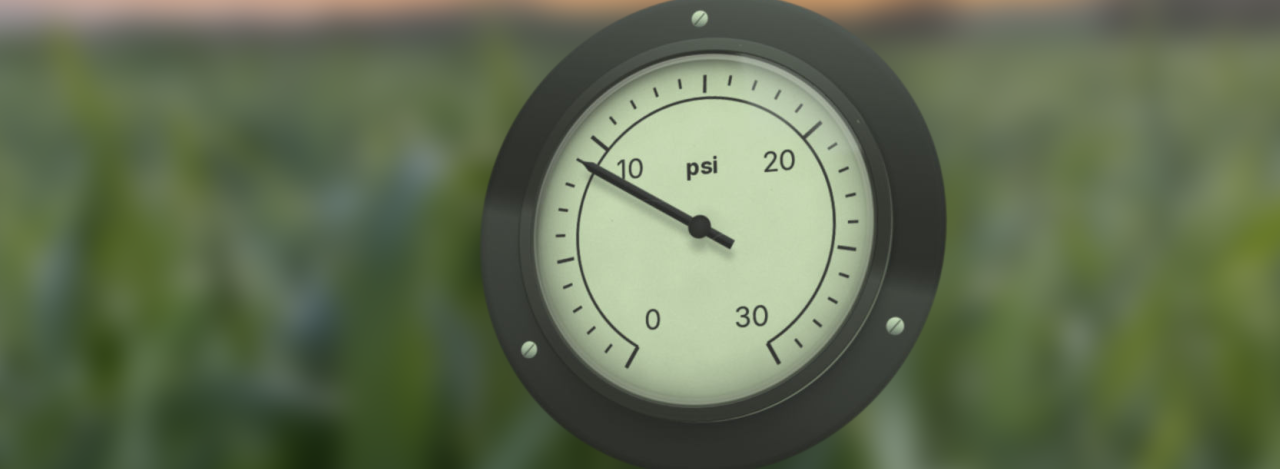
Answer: 9
